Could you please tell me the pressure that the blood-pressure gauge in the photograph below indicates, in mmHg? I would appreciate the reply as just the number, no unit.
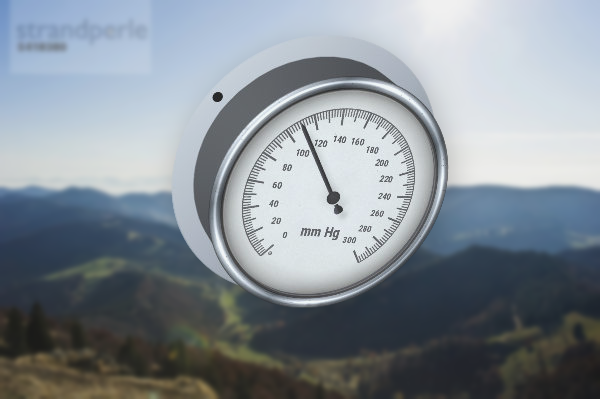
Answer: 110
